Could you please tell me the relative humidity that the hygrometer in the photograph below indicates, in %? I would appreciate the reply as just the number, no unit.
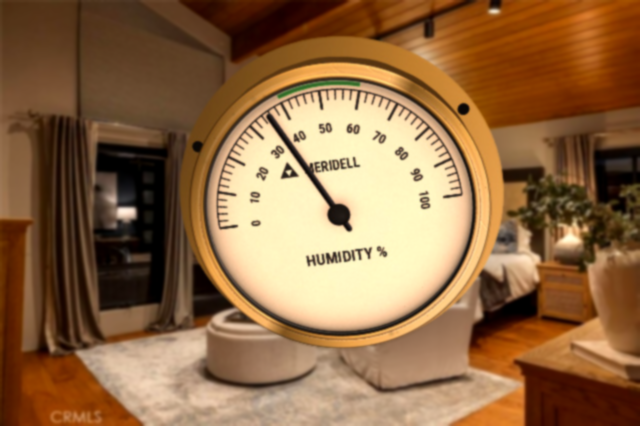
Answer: 36
